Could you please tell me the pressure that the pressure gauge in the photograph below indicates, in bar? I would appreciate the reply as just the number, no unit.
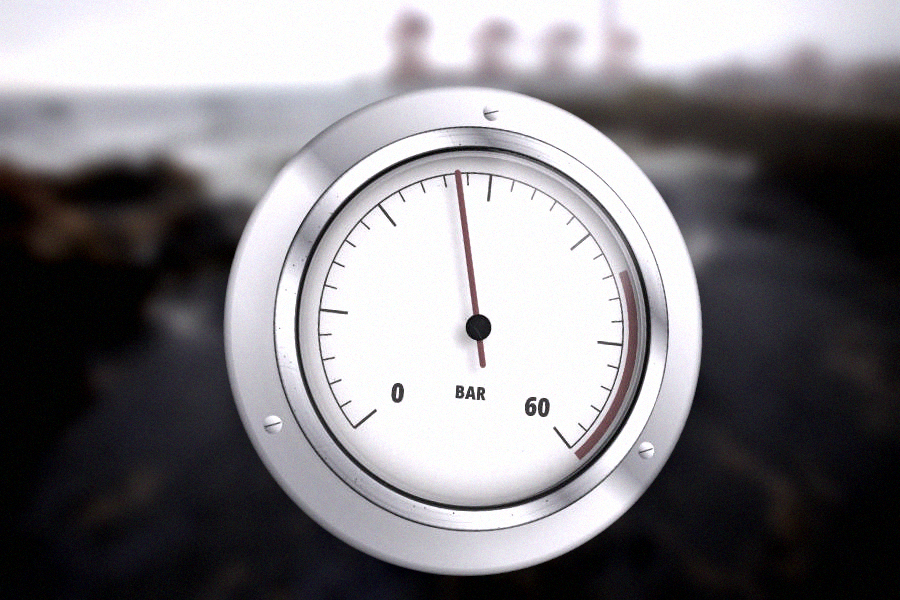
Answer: 27
